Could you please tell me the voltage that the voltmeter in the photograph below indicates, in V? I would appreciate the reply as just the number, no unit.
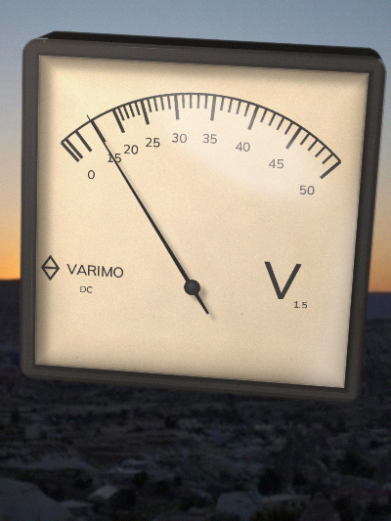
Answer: 15
